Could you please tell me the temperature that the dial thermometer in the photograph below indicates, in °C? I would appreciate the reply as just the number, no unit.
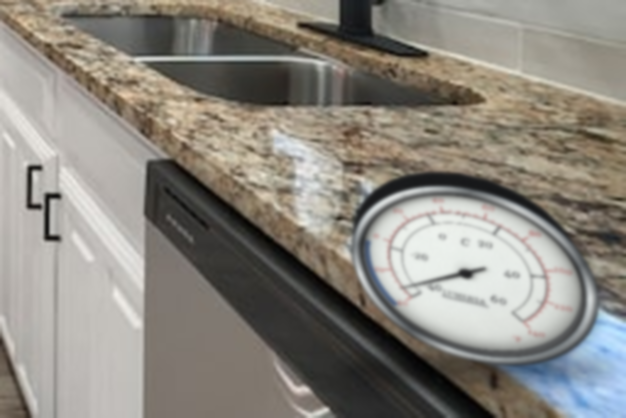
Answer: -35
